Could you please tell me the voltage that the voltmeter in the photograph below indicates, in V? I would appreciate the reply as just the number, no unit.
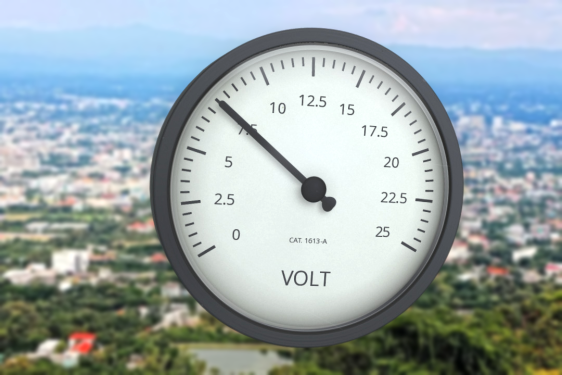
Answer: 7.5
